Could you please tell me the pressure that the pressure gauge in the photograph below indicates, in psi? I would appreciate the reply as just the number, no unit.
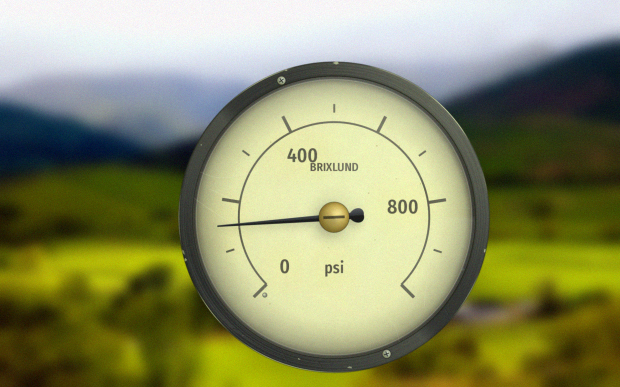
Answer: 150
